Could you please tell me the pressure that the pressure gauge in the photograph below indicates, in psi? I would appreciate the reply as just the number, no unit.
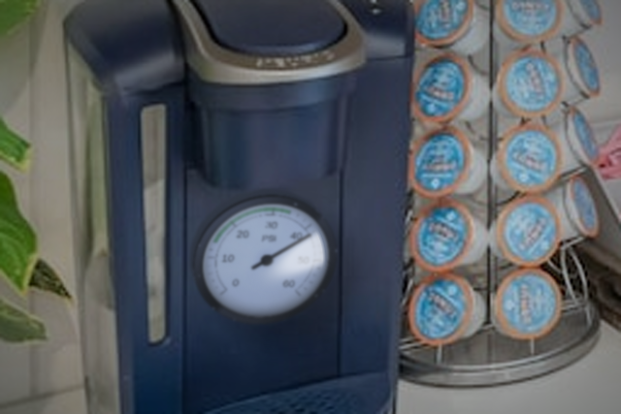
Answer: 42
